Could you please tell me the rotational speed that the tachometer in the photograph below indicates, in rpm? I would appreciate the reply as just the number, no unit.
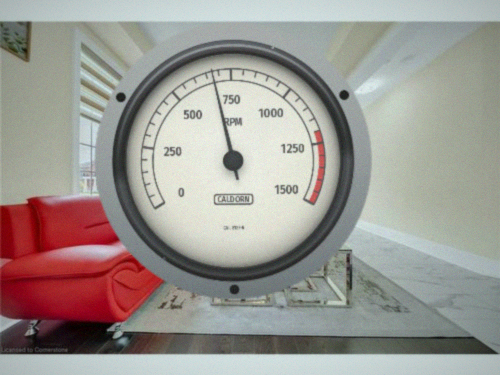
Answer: 675
